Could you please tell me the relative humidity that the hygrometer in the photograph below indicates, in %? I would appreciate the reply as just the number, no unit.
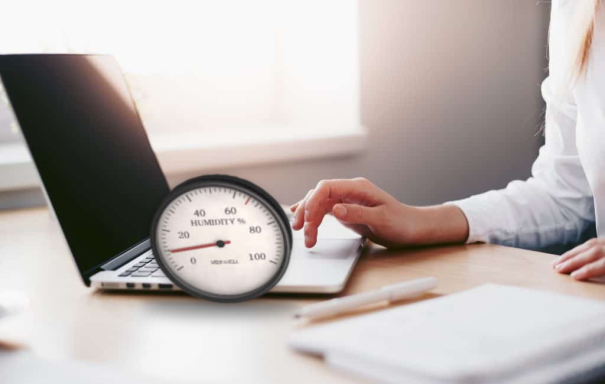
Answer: 10
